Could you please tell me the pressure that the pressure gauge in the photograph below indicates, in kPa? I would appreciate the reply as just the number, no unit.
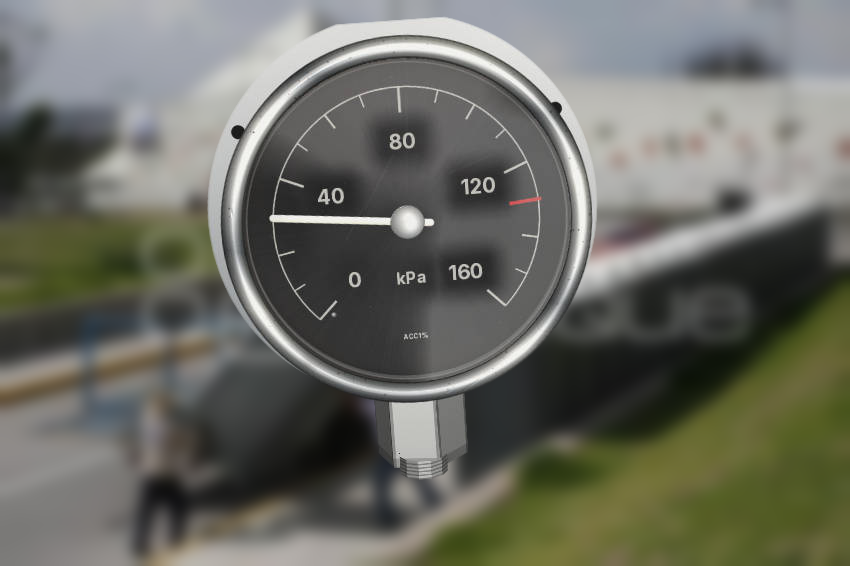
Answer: 30
